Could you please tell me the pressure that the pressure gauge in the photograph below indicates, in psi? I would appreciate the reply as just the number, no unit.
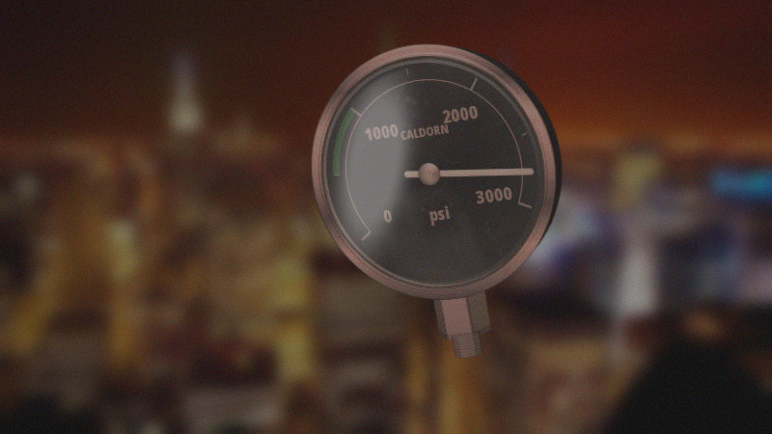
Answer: 2750
